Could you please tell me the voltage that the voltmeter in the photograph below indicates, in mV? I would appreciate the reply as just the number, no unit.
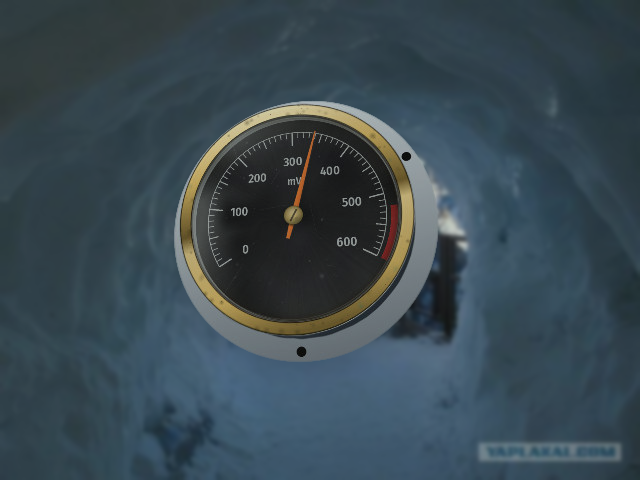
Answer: 340
